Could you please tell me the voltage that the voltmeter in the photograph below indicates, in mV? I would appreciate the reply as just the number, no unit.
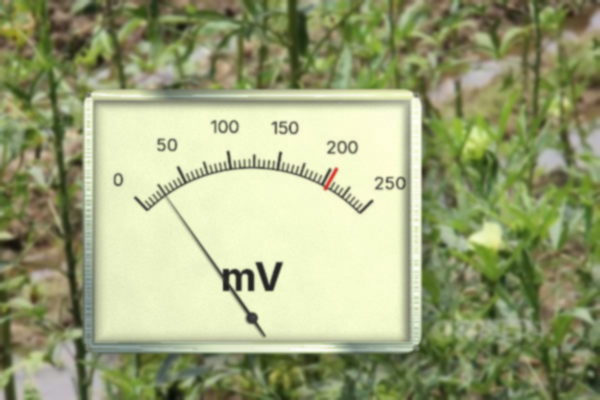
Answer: 25
